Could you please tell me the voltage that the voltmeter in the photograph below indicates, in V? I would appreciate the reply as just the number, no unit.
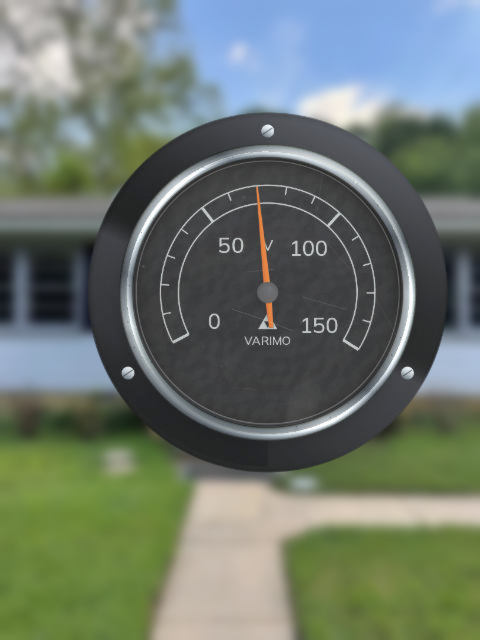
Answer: 70
